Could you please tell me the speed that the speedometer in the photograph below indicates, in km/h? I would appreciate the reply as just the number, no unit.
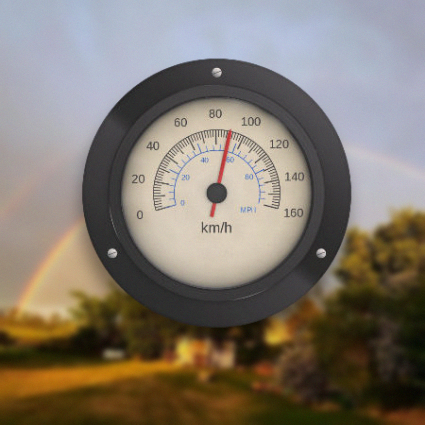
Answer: 90
